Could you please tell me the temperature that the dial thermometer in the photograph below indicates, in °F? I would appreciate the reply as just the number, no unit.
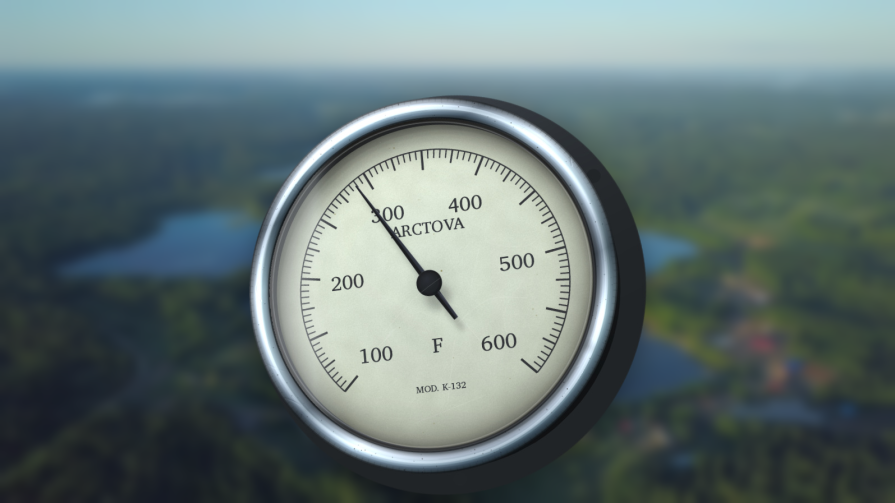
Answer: 290
